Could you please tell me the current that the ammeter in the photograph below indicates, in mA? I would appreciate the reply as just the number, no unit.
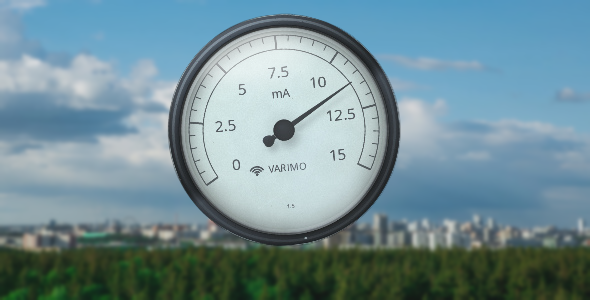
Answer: 11.25
